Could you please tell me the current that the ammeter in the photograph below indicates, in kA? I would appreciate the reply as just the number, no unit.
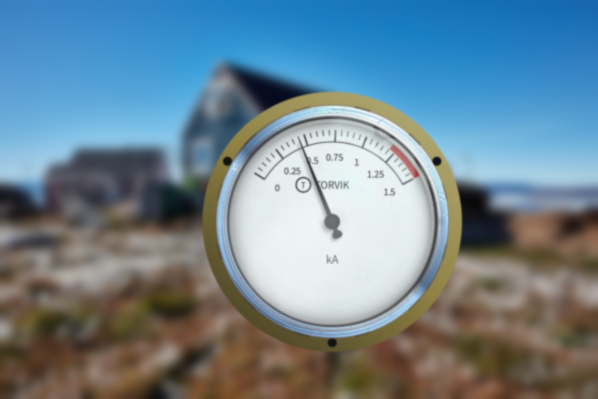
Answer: 0.45
